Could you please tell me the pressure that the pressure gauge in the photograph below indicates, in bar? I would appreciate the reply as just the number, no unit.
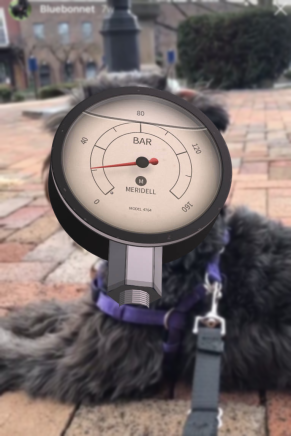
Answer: 20
